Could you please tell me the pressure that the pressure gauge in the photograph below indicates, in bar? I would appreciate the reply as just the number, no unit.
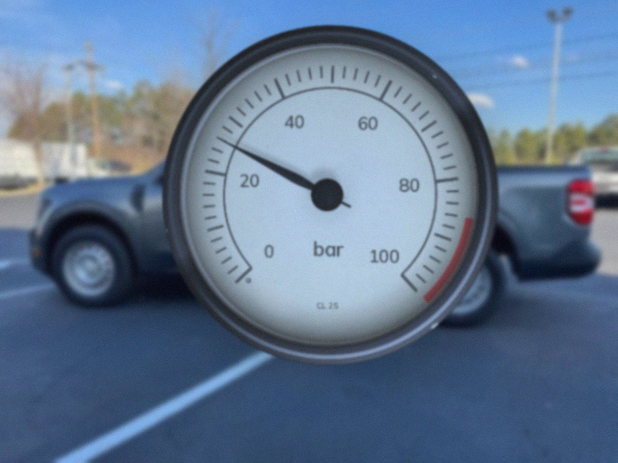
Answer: 26
